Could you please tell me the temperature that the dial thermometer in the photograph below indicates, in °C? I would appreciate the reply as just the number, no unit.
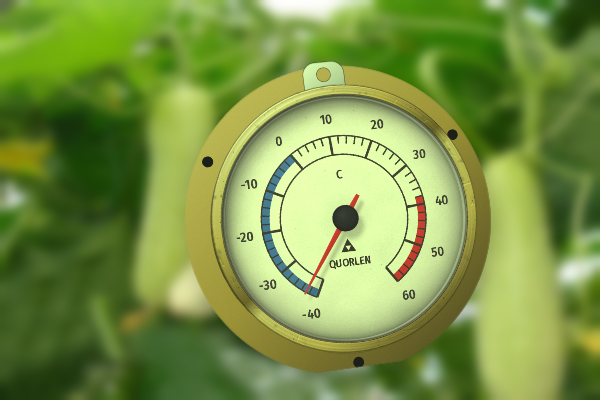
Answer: -37
